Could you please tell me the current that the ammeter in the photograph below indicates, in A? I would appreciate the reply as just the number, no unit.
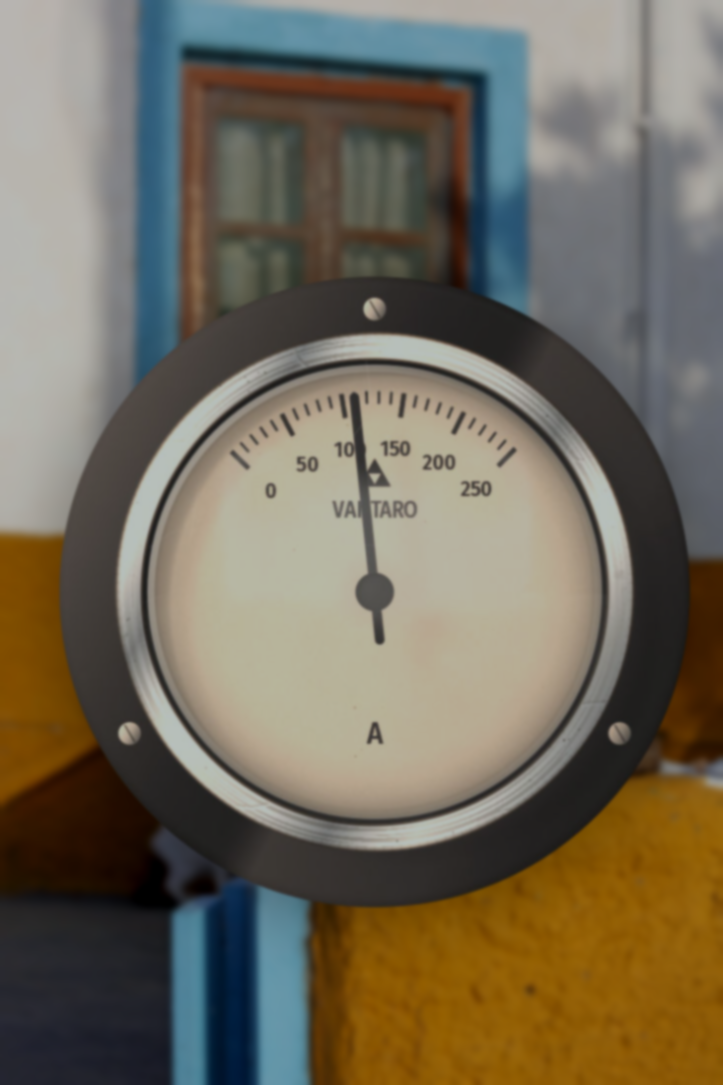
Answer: 110
